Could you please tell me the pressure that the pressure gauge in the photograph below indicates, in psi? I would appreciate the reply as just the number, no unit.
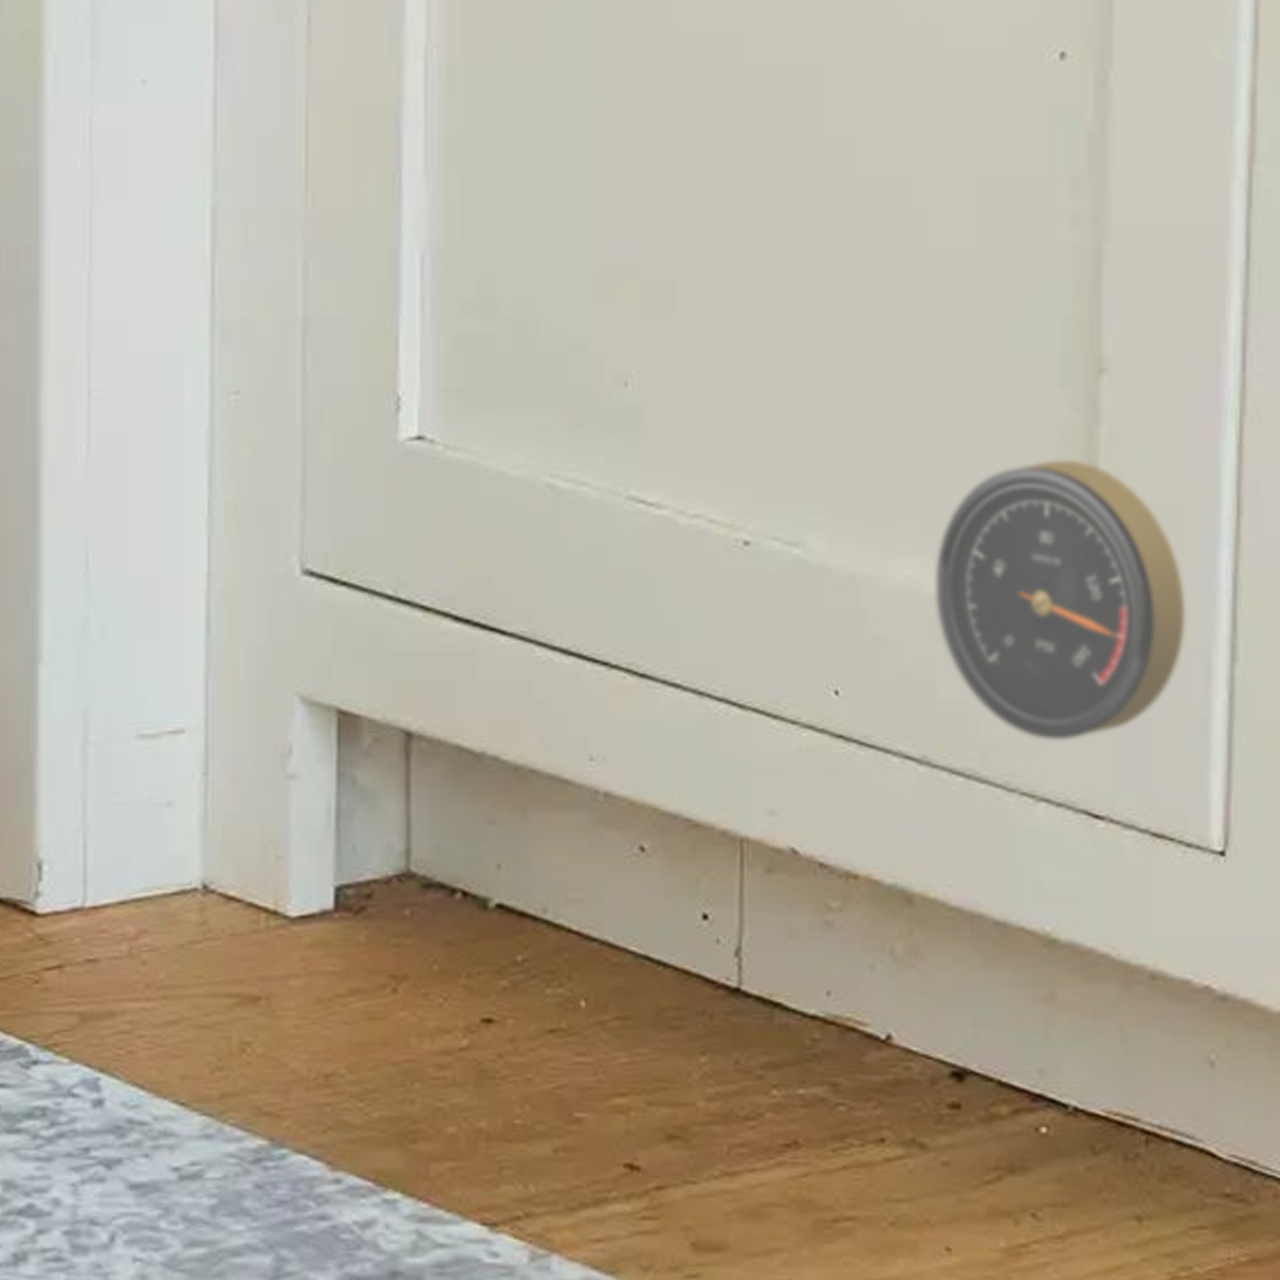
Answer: 140
